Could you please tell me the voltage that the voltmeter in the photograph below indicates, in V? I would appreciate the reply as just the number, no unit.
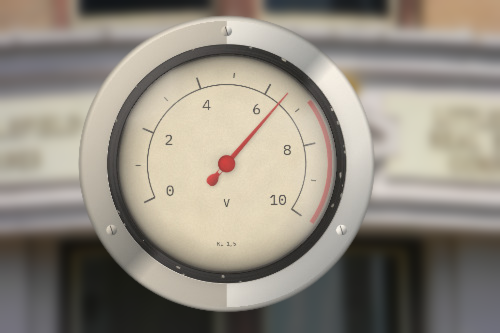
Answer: 6.5
